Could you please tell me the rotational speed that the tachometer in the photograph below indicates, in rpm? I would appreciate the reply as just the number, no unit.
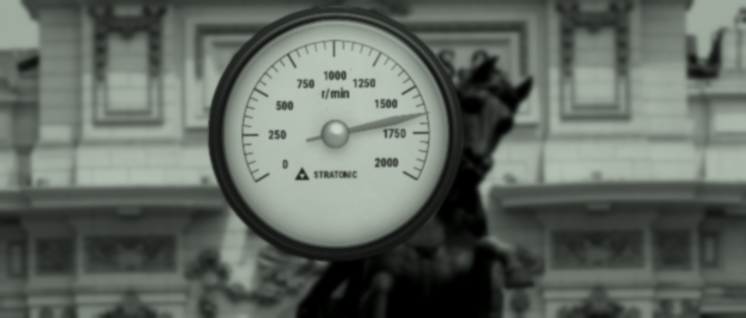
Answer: 1650
